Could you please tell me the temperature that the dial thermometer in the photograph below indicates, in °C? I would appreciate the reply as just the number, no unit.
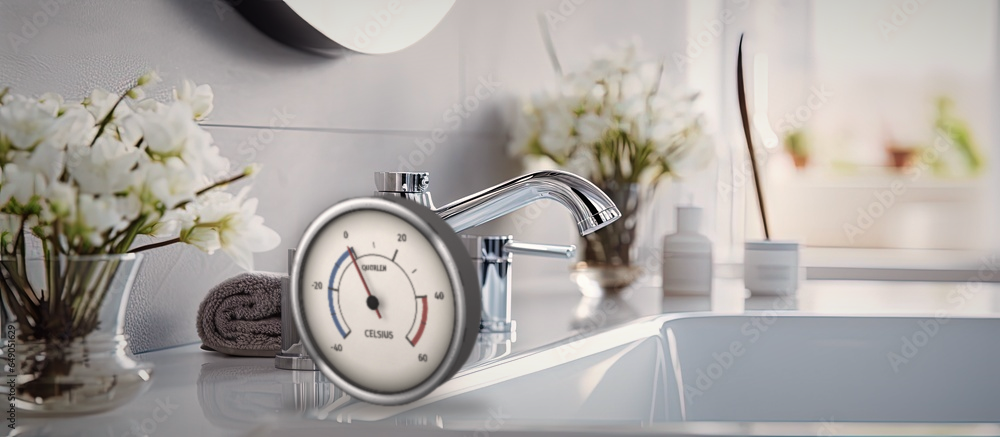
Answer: 0
